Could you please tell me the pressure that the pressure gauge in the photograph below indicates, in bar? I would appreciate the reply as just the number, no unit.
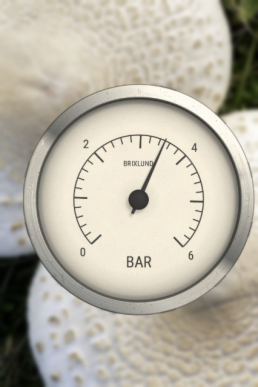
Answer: 3.5
